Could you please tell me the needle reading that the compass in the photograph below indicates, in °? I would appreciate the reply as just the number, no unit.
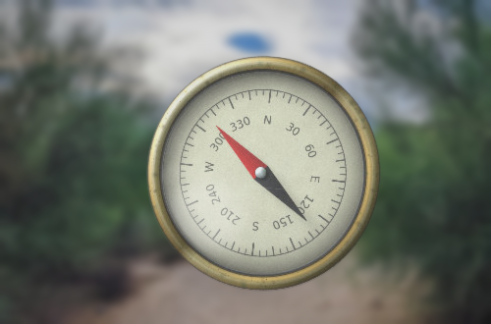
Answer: 310
